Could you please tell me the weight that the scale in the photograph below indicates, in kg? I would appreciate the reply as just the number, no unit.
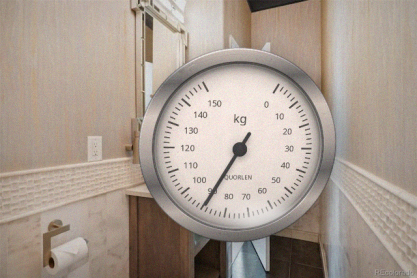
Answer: 90
